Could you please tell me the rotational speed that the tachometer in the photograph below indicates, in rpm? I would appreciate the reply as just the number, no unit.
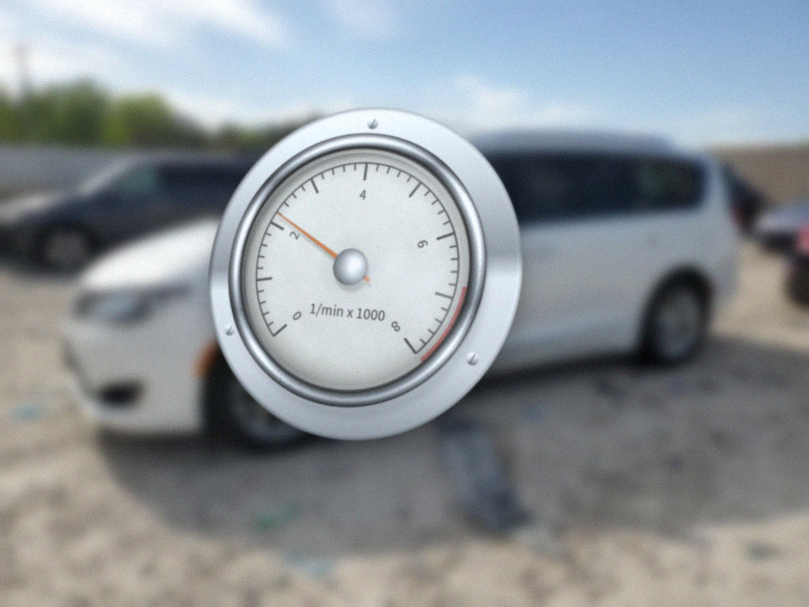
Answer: 2200
